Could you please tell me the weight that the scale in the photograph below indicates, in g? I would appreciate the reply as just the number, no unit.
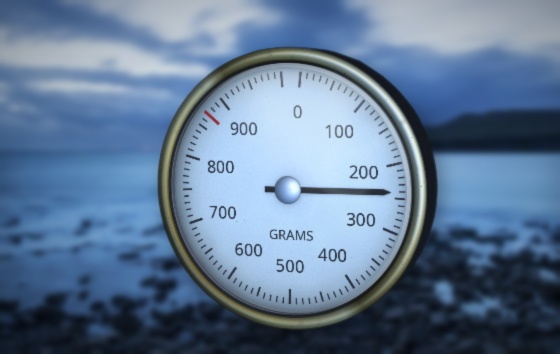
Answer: 240
